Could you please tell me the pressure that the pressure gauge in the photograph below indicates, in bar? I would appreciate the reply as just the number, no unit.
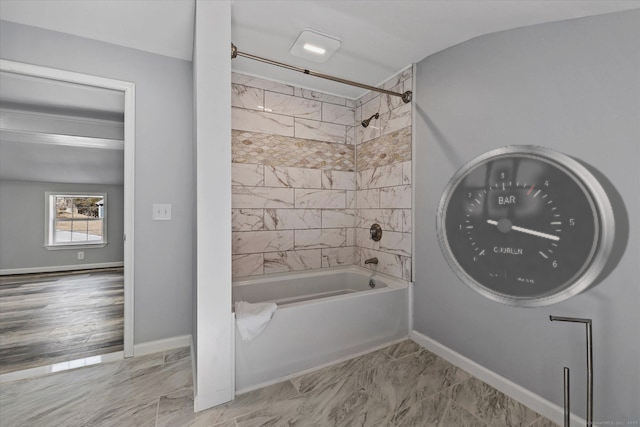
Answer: 5.4
